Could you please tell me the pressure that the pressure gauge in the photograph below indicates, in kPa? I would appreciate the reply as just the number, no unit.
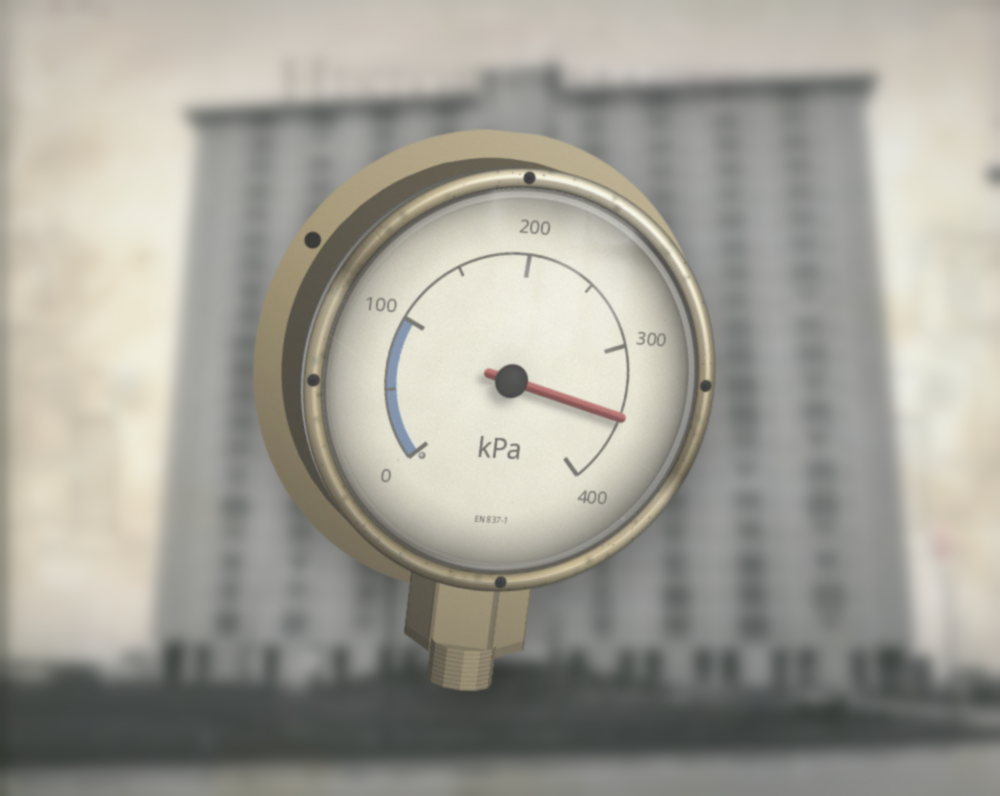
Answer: 350
